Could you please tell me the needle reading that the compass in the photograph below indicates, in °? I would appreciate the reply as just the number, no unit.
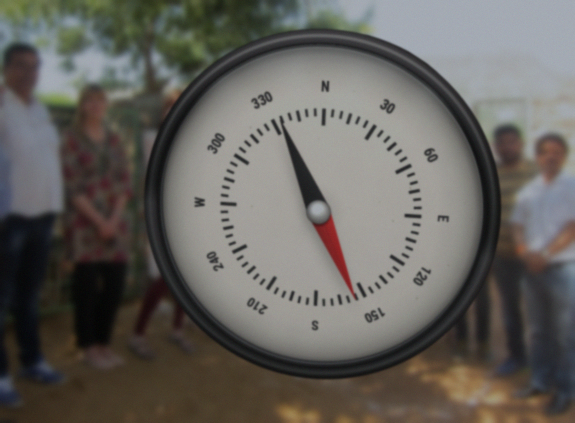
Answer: 155
